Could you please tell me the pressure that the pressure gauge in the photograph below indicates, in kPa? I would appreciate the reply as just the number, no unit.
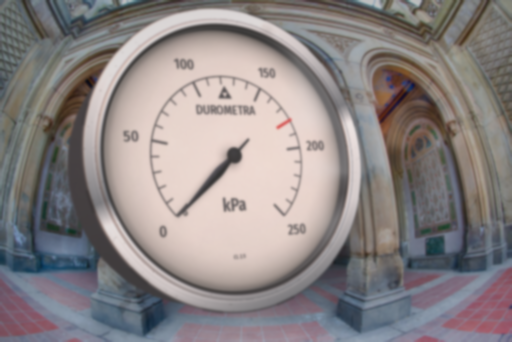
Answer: 0
